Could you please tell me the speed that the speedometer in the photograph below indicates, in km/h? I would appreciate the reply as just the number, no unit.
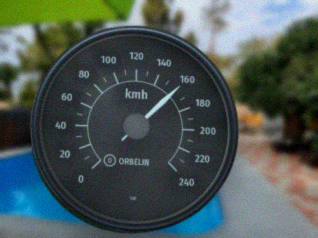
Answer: 160
